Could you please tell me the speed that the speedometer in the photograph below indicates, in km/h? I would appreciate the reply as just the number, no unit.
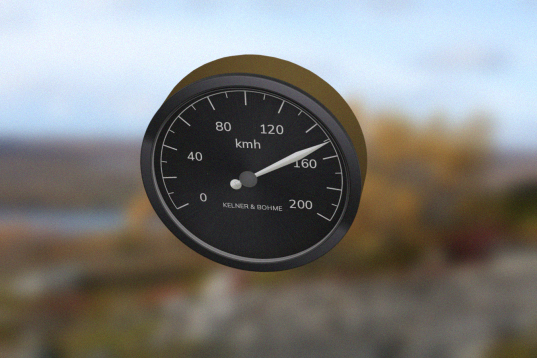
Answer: 150
